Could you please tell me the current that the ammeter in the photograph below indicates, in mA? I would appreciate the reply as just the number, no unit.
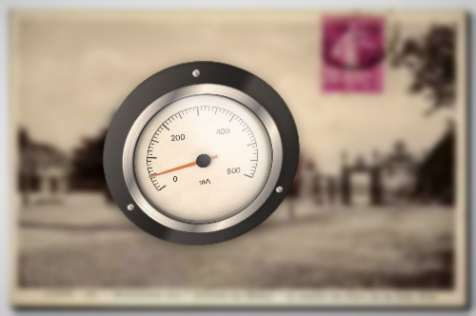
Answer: 50
